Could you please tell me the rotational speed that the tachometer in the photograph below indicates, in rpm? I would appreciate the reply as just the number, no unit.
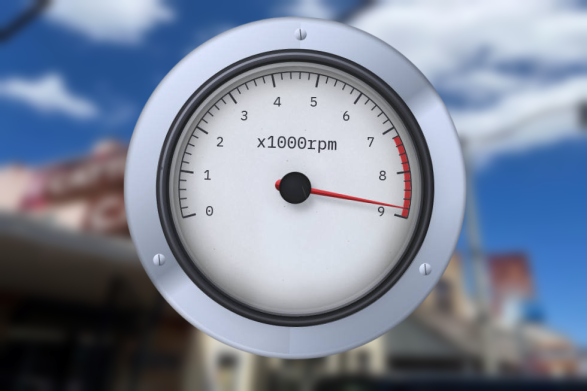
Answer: 8800
